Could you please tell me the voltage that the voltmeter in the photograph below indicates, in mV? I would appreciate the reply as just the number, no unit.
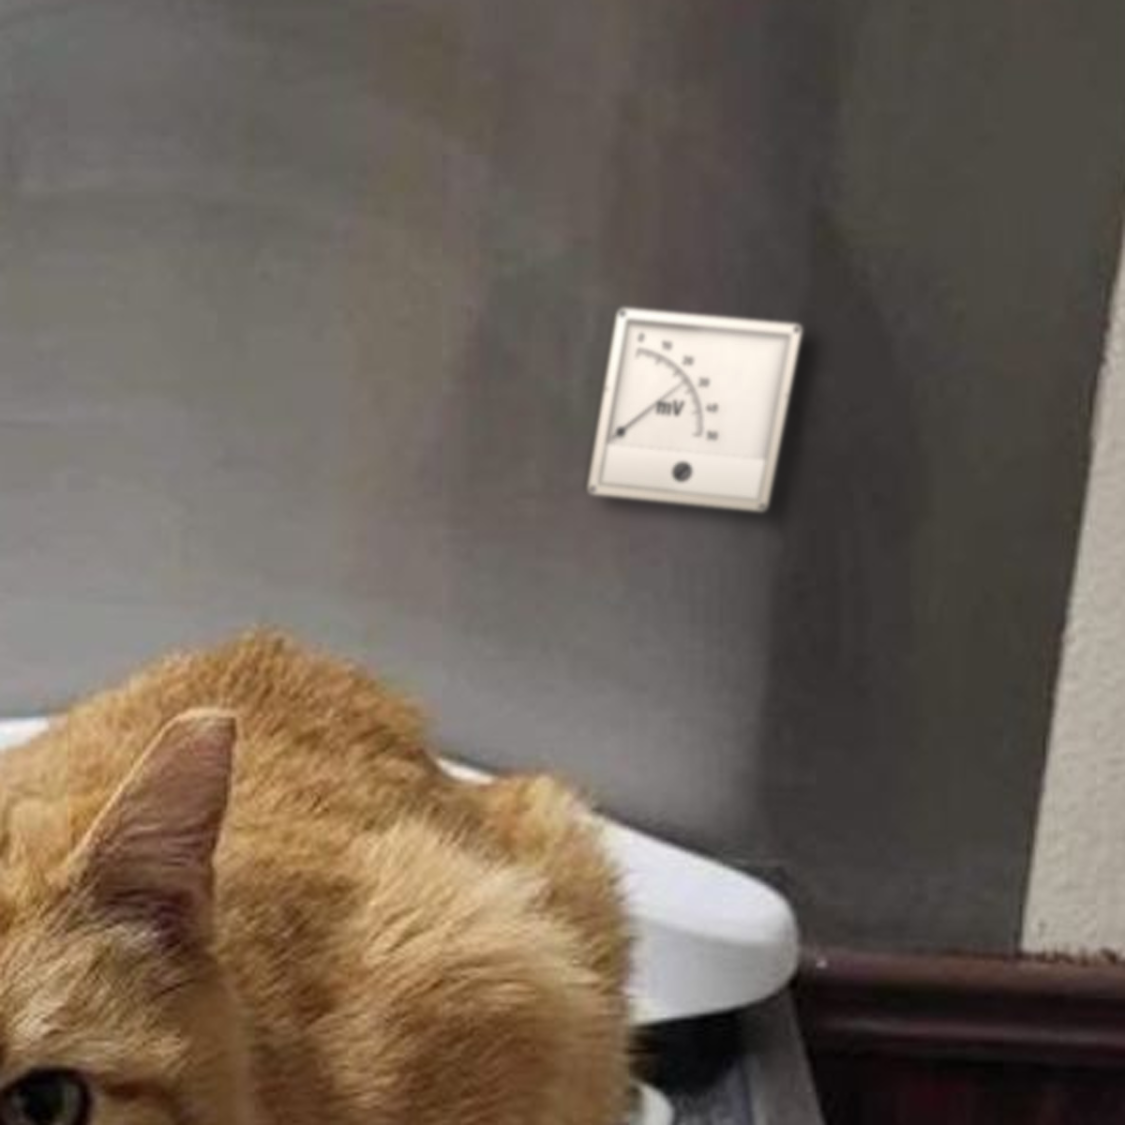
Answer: 25
